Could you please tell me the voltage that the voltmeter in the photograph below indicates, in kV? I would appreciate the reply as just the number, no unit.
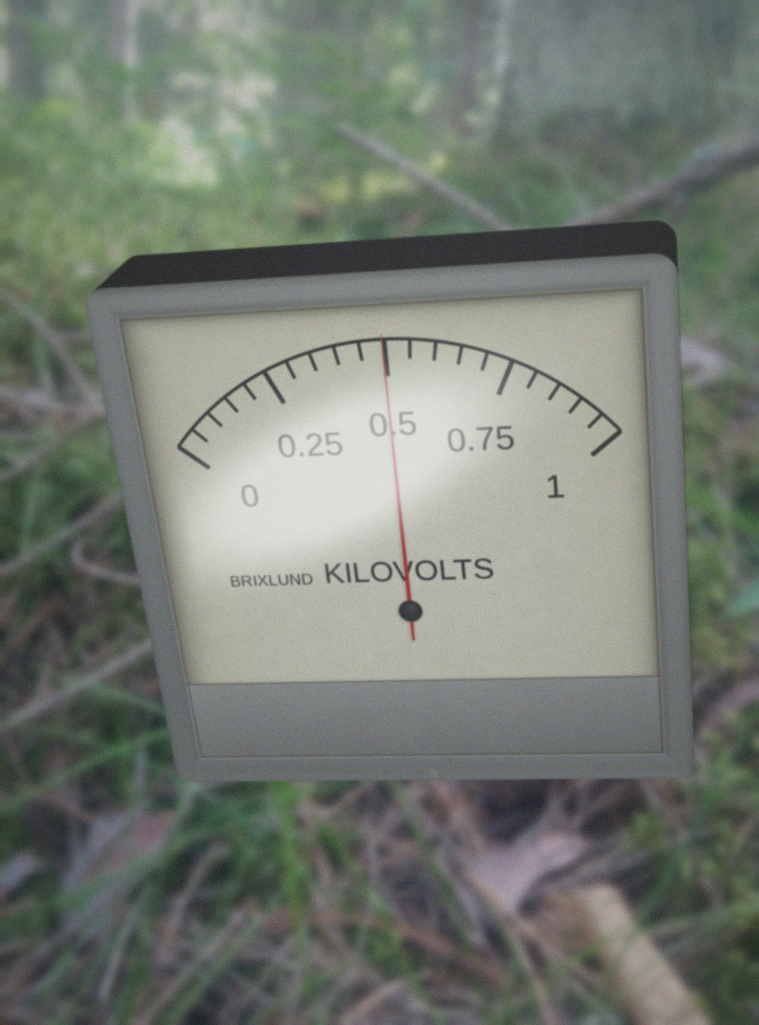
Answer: 0.5
